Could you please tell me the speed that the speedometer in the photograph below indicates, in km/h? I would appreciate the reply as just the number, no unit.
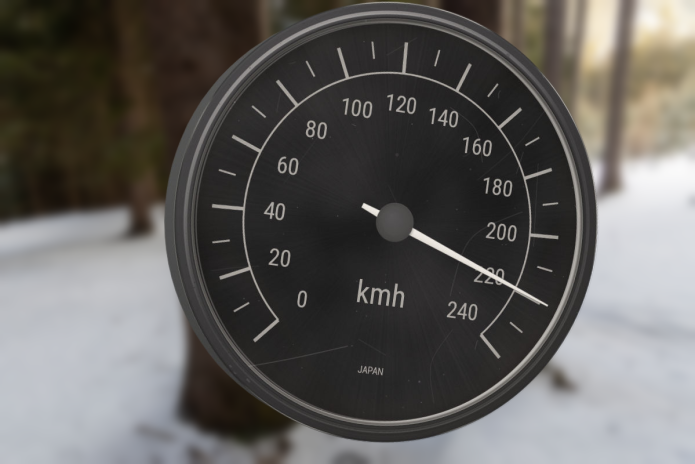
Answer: 220
